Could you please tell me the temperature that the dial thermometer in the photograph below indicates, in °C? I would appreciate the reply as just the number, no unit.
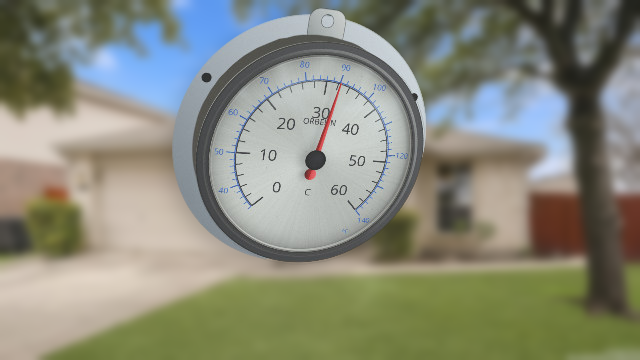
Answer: 32
